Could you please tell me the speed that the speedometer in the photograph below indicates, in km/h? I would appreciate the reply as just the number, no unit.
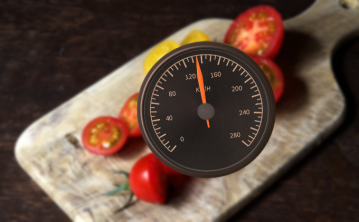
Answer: 135
